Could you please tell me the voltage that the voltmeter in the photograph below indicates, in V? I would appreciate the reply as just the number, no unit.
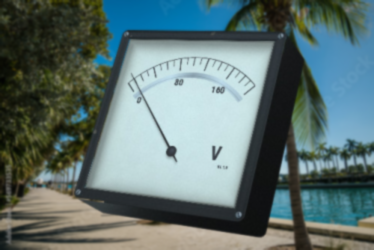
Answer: 10
